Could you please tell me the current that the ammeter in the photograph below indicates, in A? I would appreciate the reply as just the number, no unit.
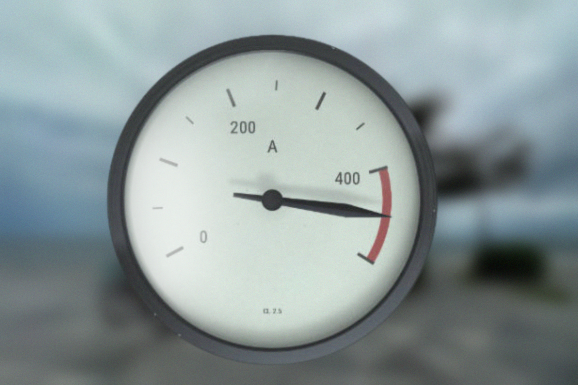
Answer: 450
